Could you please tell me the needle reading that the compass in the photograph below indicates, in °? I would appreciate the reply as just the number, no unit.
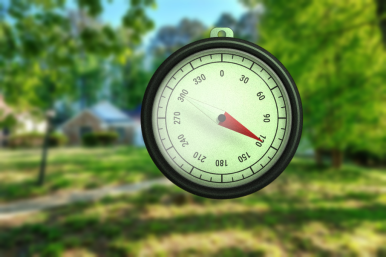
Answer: 120
